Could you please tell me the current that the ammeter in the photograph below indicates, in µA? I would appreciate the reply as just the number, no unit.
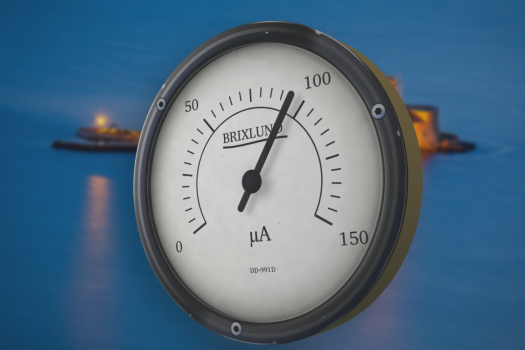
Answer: 95
